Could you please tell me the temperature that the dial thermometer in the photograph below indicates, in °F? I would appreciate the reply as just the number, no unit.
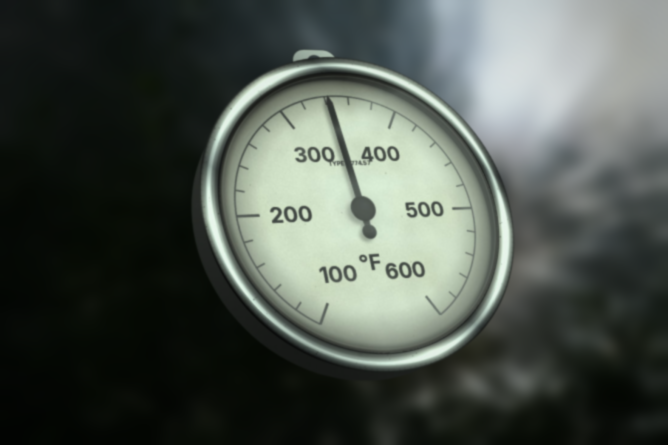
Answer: 340
